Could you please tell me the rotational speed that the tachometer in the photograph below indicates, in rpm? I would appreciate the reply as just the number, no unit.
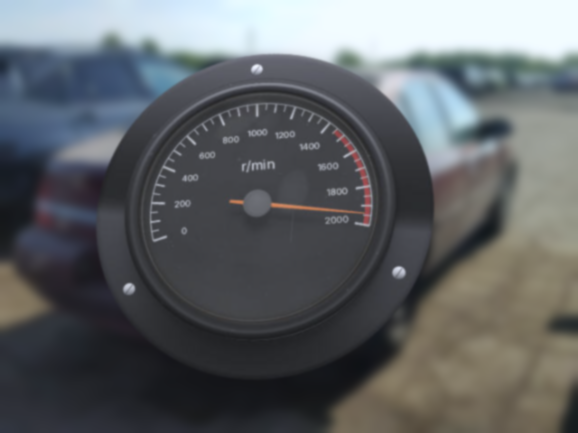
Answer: 1950
